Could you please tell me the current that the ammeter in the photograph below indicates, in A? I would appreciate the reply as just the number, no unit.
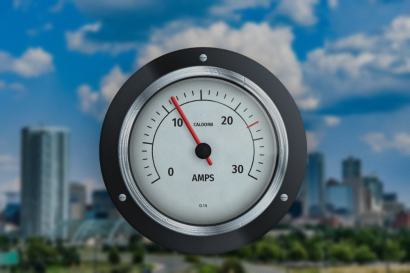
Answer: 11.5
